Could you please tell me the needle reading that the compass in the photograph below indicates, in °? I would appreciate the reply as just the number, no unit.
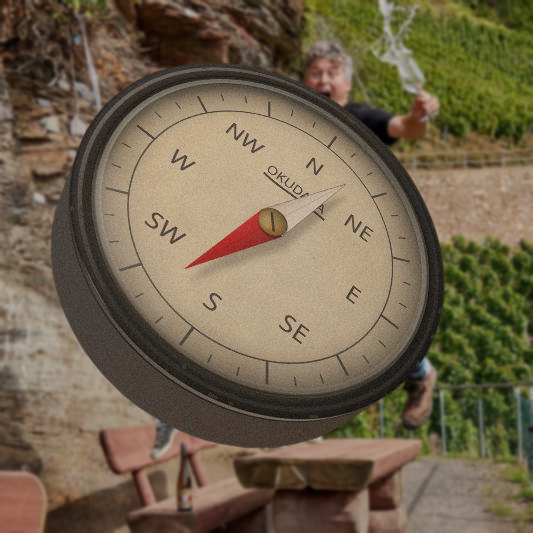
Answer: 200
